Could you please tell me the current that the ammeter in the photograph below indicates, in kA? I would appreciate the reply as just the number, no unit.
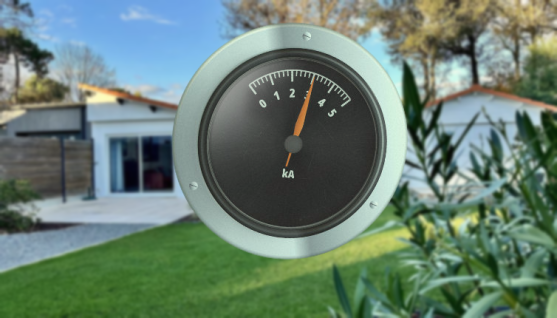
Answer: 3
